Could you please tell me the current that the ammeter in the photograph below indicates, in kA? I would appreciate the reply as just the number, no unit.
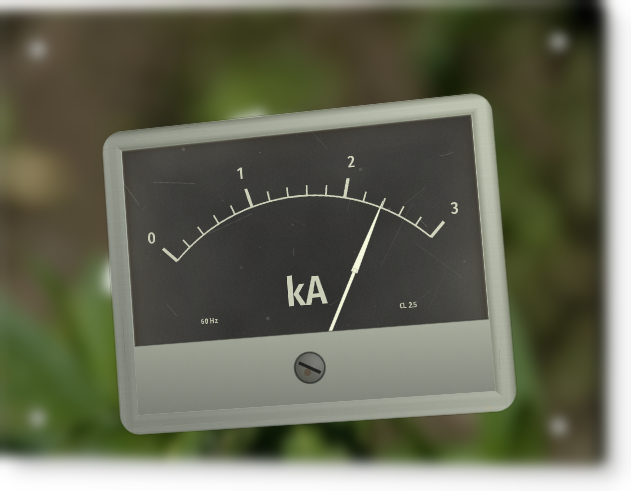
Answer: 2.4
